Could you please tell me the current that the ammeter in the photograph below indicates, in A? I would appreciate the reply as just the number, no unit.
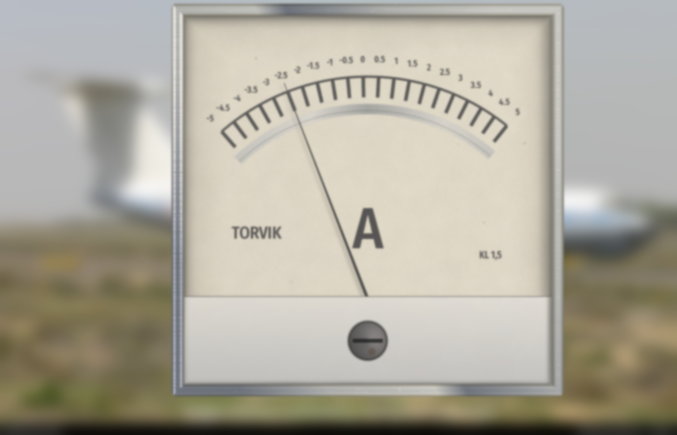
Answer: -2.5
